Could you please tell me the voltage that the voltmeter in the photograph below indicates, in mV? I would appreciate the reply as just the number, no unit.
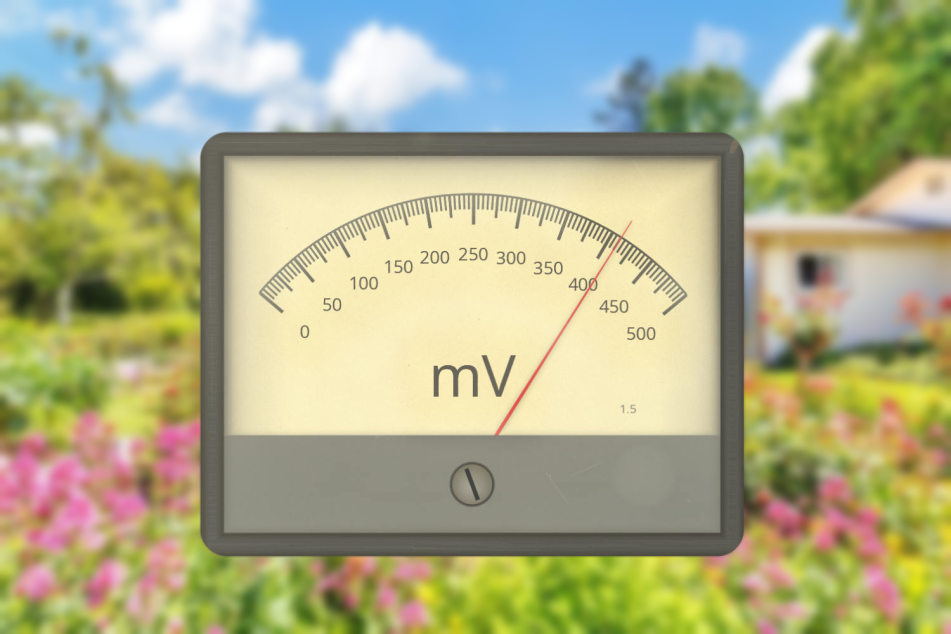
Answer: 410
